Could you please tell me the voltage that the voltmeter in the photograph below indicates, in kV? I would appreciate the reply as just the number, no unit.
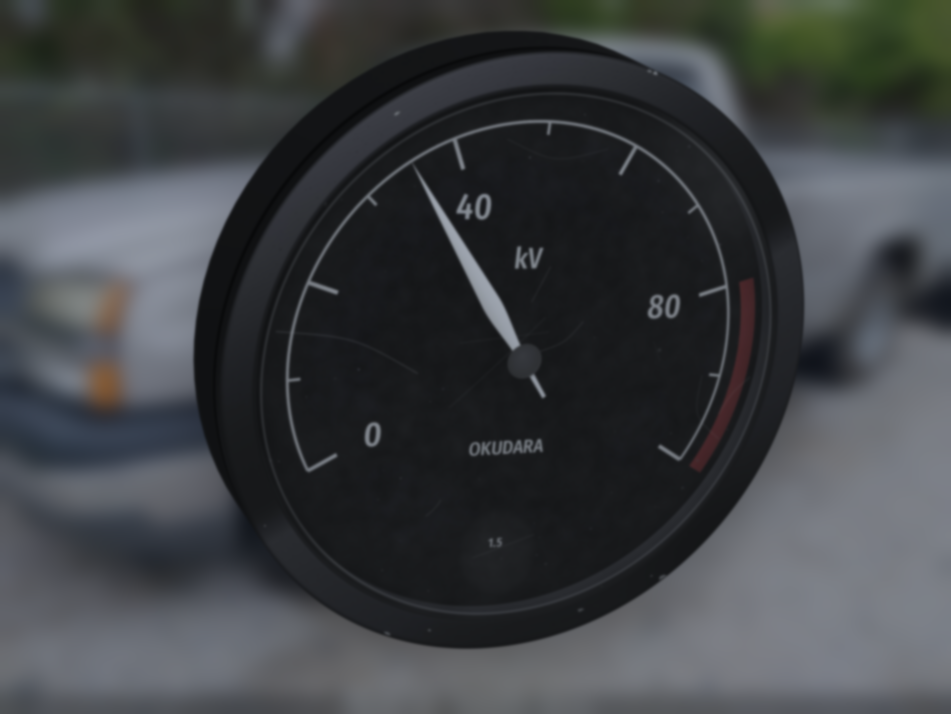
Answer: 35
